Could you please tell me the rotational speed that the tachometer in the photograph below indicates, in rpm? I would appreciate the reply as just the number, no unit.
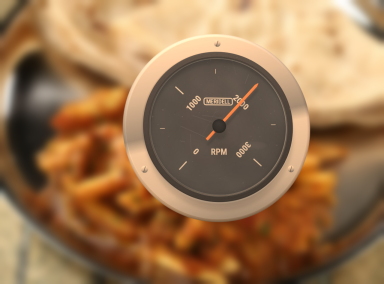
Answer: 2000
